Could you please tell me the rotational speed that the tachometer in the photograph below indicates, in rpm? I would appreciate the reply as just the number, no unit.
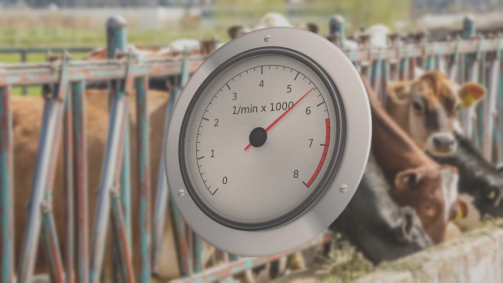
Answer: 5600
